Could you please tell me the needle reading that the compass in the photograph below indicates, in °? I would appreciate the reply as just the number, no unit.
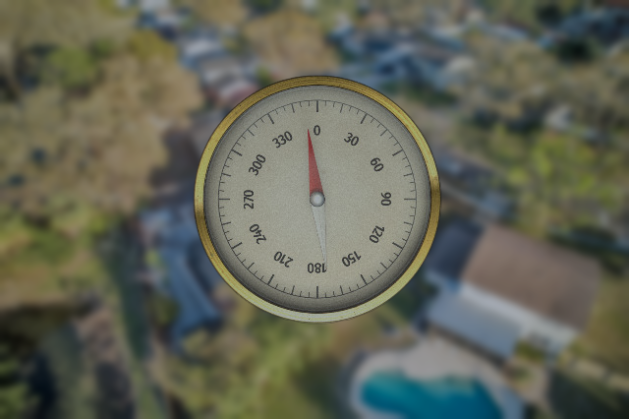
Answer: 352.5
